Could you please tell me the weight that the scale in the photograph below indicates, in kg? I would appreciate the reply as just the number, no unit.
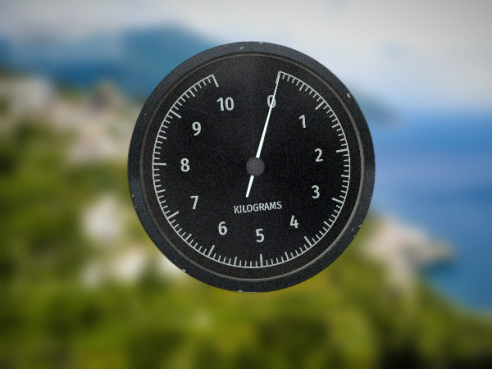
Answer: 0
